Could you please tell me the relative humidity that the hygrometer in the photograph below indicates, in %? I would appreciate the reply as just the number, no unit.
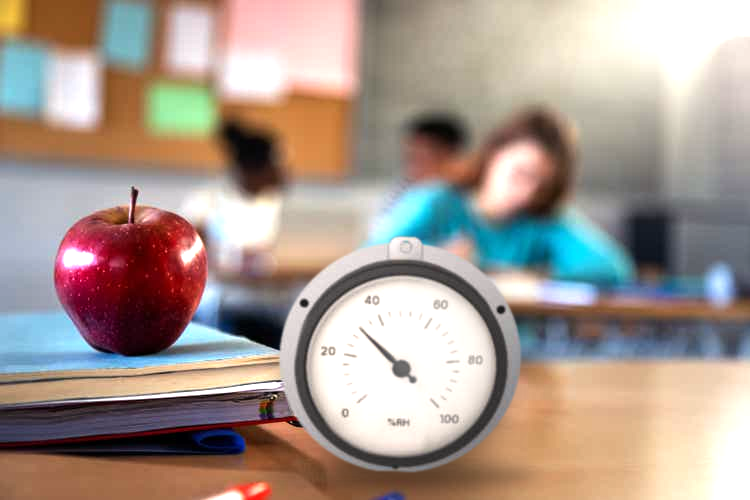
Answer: 32
